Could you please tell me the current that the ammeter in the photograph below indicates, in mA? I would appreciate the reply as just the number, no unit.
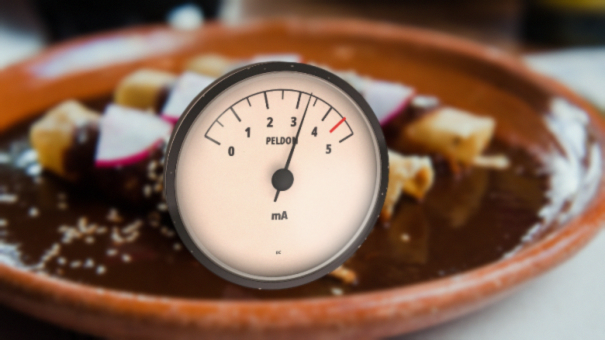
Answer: 3.25
